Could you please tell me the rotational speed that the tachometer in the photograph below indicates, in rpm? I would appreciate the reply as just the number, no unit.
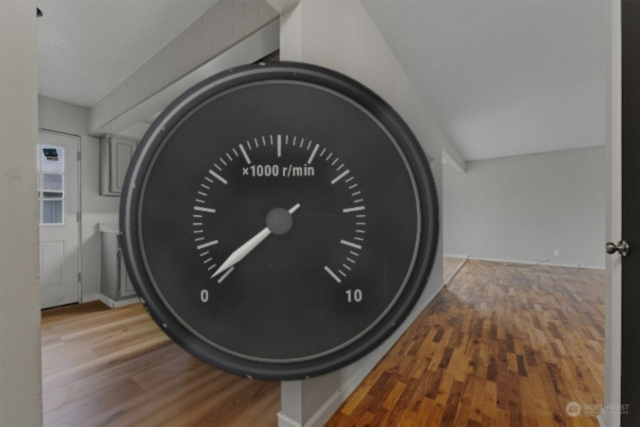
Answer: 200
